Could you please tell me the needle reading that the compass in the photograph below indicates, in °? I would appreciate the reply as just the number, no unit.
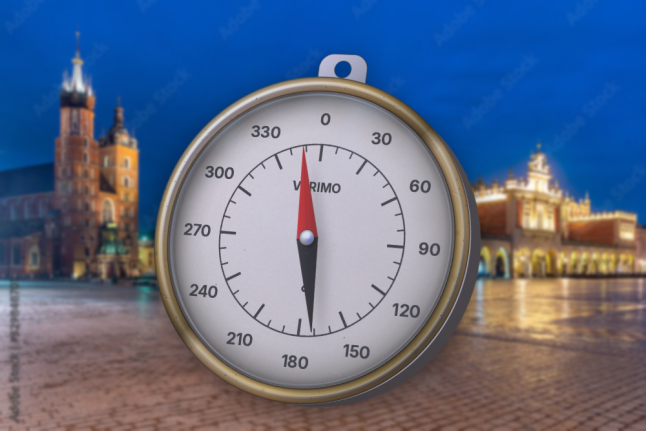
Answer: 350
